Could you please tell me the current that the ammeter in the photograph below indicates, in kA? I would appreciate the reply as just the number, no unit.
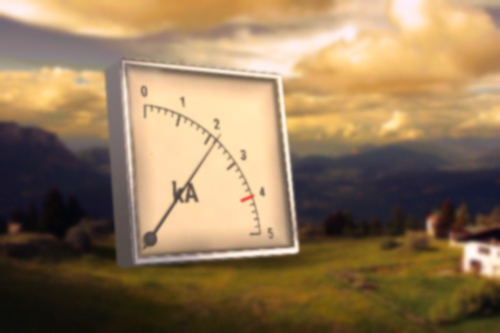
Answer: 2.2
